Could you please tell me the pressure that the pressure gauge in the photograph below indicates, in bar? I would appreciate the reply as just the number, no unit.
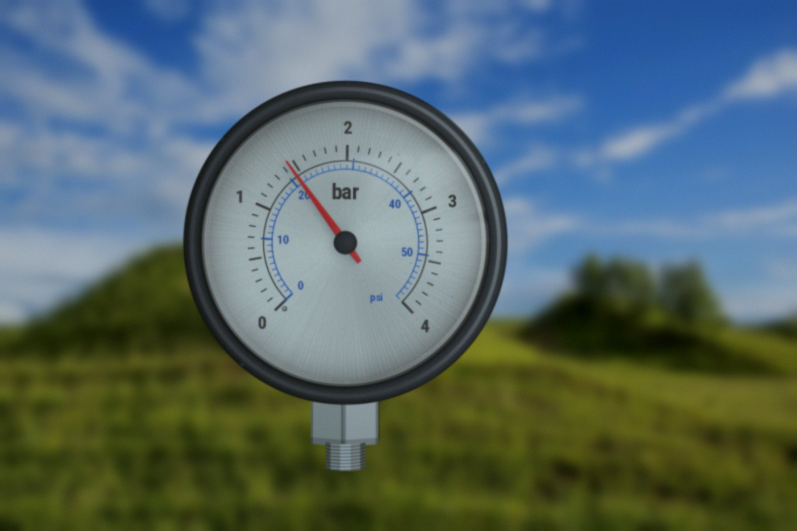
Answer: 1.45
